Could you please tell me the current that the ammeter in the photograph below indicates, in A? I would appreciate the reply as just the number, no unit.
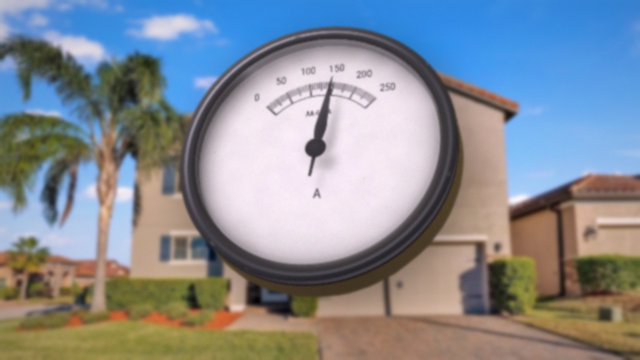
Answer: 150
